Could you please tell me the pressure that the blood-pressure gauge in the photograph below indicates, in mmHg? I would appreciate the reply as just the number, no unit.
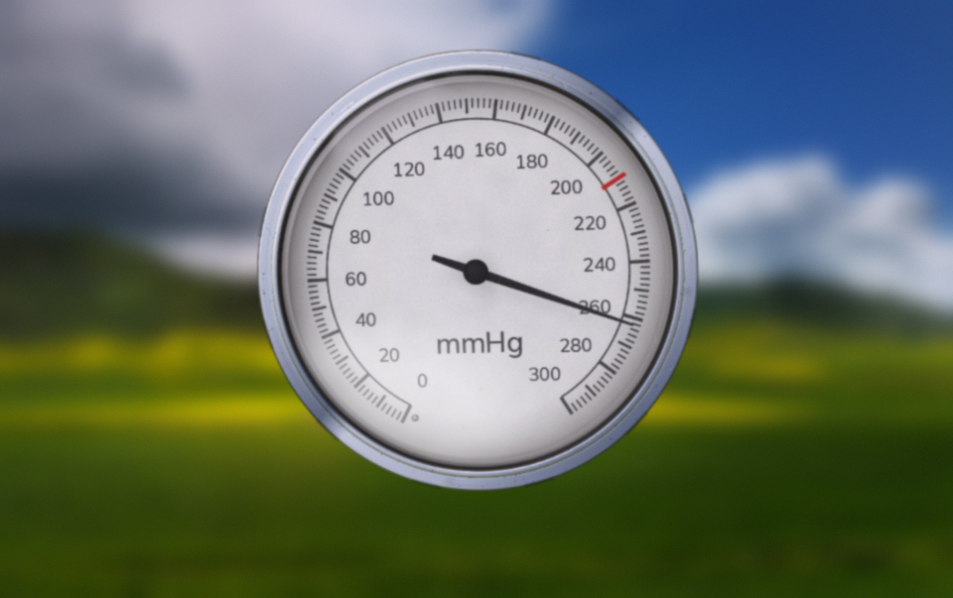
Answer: 262
